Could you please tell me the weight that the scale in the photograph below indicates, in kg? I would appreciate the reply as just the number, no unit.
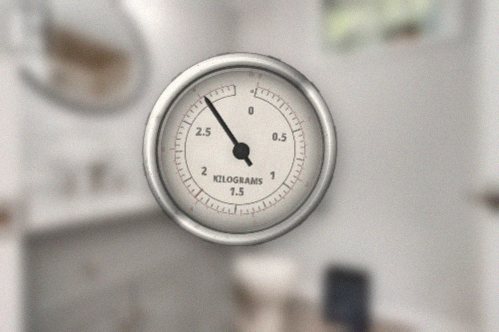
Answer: 2.75
